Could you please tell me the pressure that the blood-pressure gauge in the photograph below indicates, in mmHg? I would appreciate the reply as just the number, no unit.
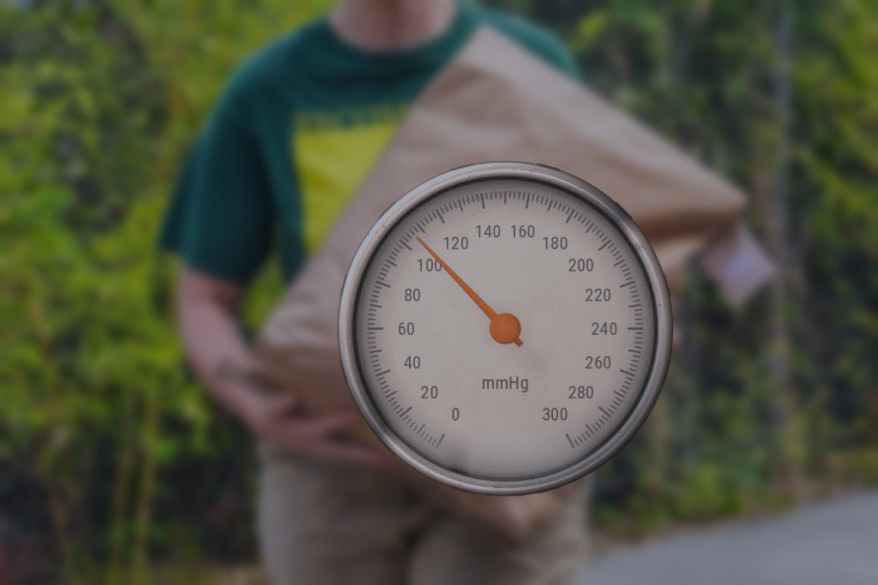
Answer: 106
